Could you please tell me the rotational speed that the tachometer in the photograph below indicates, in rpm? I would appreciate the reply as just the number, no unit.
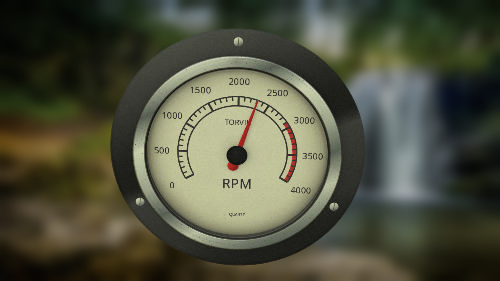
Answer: 2300
